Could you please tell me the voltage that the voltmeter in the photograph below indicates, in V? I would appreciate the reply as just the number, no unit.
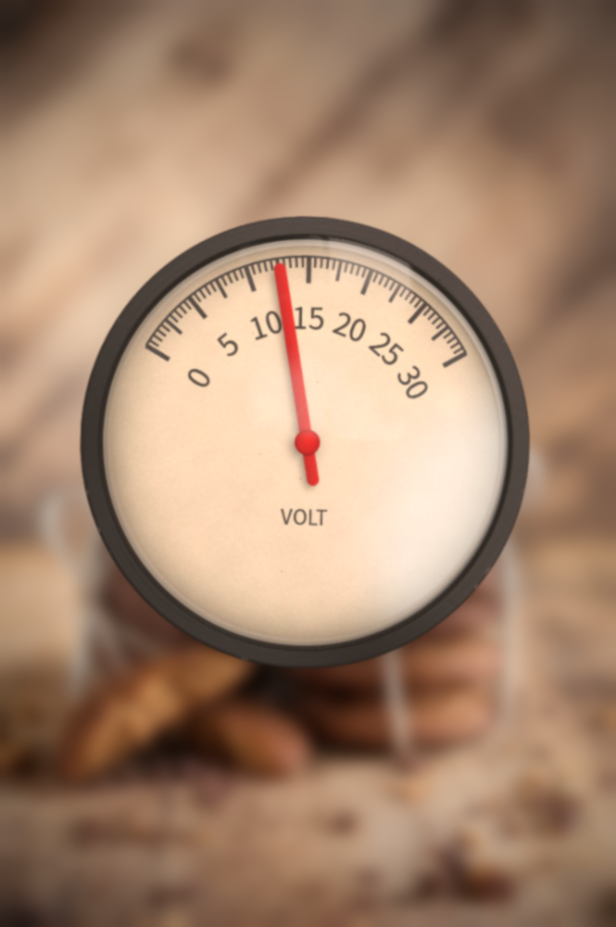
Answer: 12.5
